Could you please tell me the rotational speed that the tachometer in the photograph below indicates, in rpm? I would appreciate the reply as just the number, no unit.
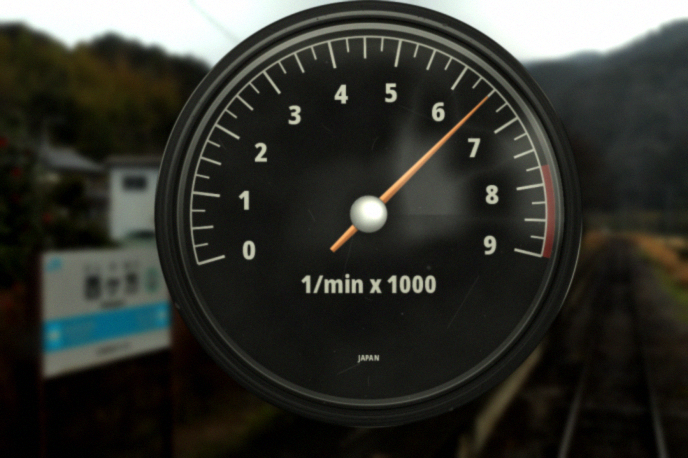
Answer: 6500
